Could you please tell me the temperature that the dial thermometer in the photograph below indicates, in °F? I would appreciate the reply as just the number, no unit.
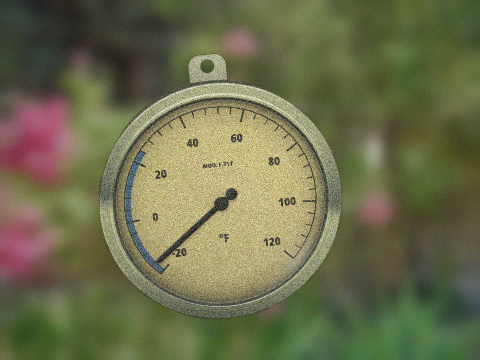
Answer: -16
